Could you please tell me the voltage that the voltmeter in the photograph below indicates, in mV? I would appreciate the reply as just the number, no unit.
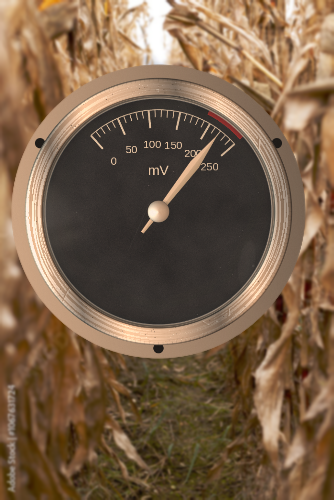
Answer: 220
